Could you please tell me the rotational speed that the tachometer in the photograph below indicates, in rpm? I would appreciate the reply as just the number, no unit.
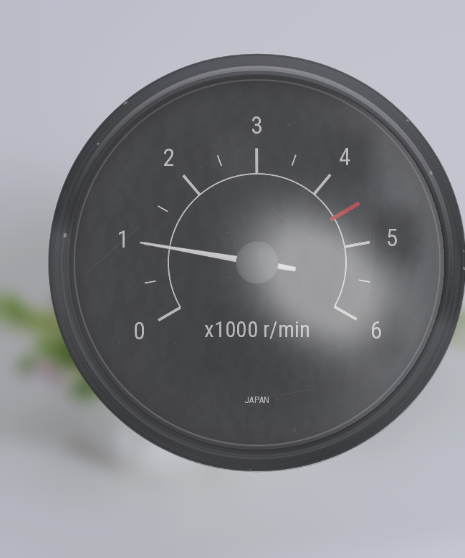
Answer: 1000
